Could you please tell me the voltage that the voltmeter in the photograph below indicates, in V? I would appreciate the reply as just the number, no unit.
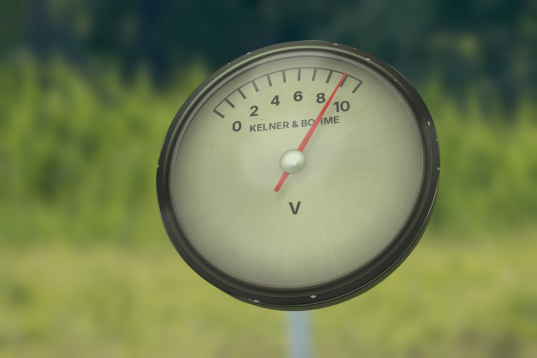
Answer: 9
